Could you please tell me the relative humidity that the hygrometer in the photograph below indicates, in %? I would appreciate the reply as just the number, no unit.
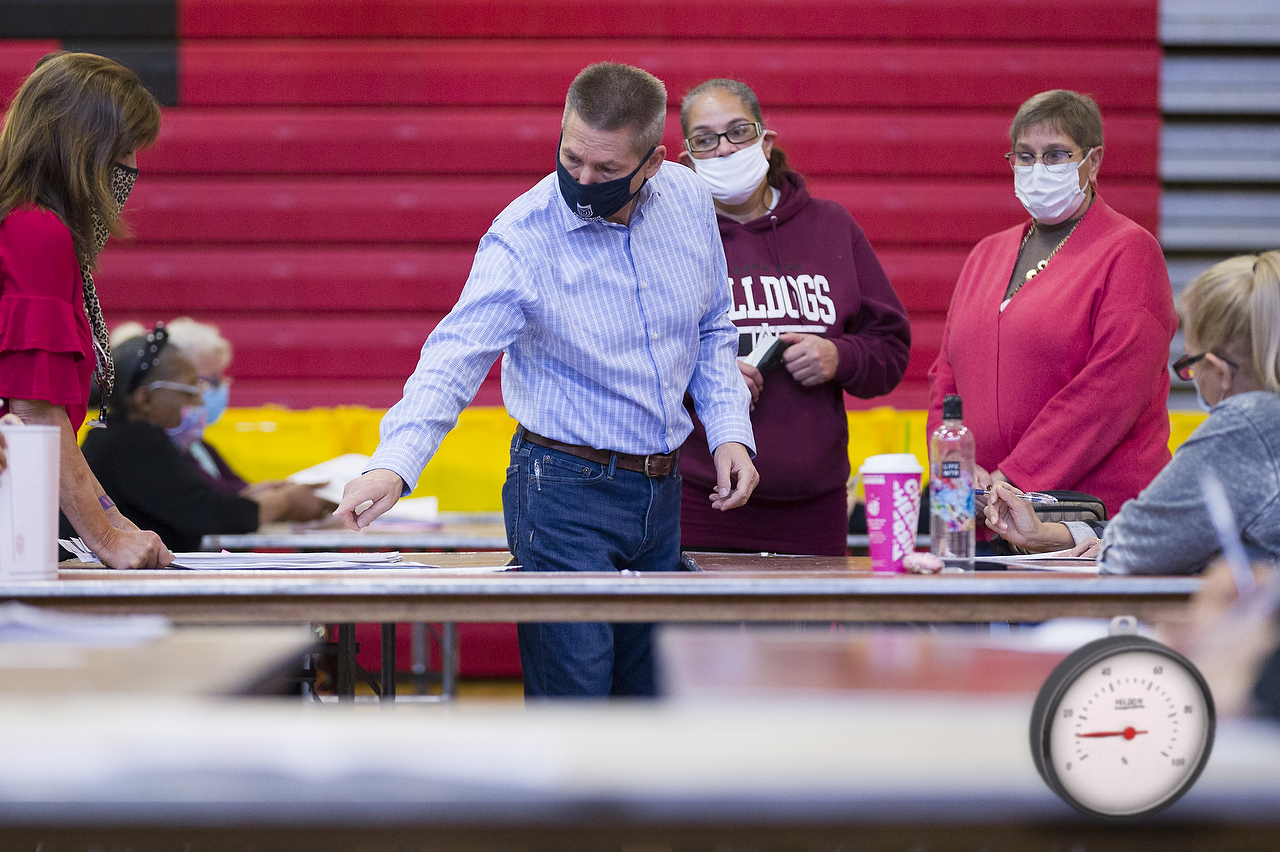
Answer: 12
